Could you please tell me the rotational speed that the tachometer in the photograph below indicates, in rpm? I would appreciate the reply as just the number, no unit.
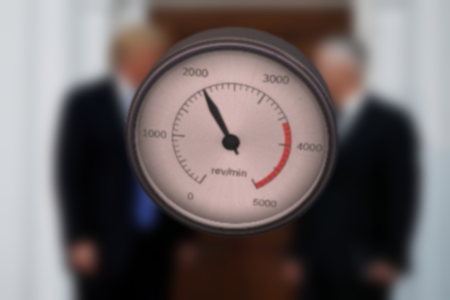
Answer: 2000
